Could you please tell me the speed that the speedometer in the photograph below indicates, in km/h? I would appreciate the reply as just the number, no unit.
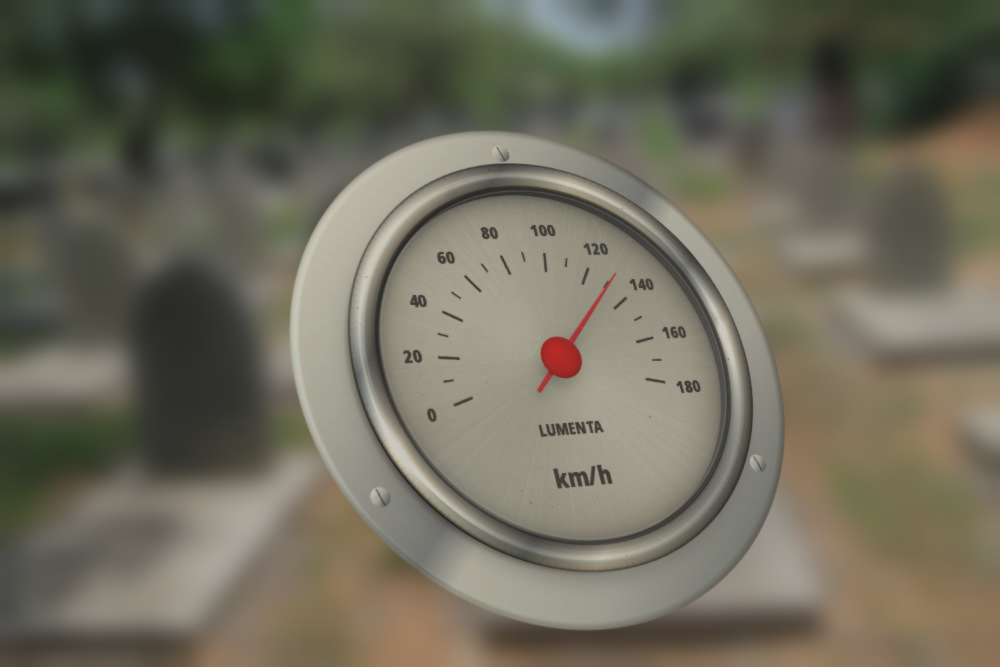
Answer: 130
